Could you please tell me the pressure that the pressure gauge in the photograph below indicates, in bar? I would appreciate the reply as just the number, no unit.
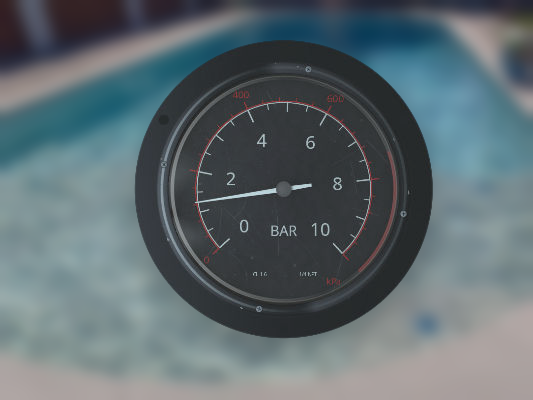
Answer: 1.25
